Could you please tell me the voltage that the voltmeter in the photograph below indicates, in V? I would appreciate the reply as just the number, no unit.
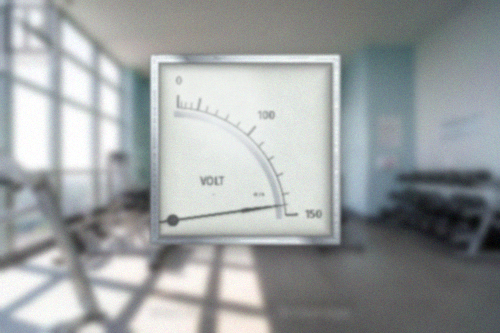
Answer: 145
